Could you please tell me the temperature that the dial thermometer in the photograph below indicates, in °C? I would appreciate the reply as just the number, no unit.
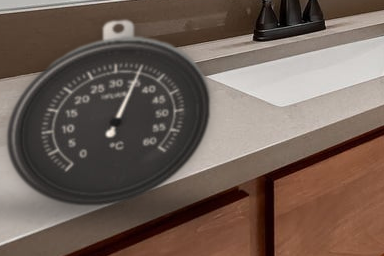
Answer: 35
